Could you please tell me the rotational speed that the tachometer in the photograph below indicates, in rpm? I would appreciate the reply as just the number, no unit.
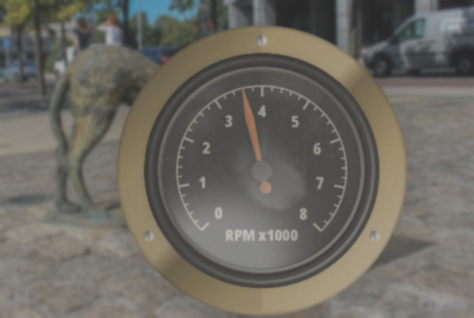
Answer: 3600
